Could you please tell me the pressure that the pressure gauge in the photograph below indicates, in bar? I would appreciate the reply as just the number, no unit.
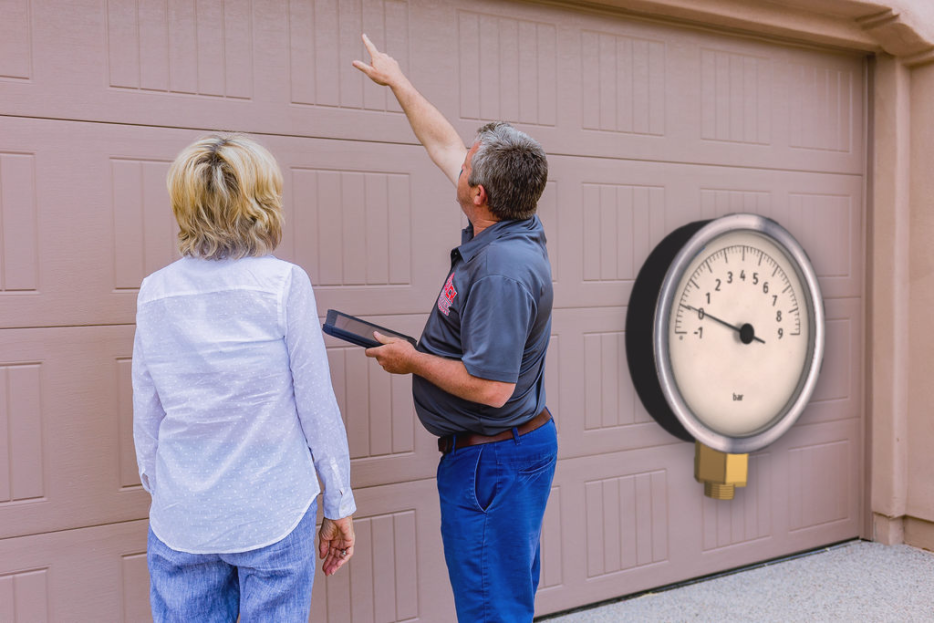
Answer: 0
